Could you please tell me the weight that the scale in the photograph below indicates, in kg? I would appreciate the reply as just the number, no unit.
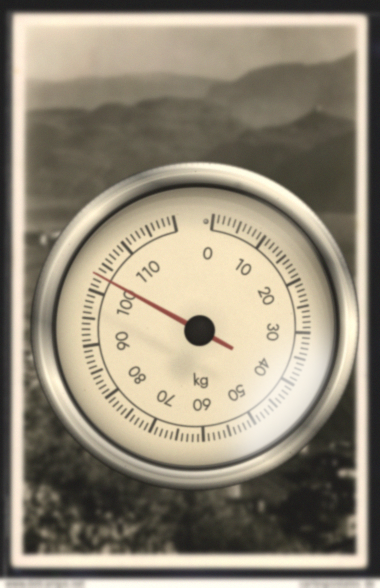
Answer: 103
